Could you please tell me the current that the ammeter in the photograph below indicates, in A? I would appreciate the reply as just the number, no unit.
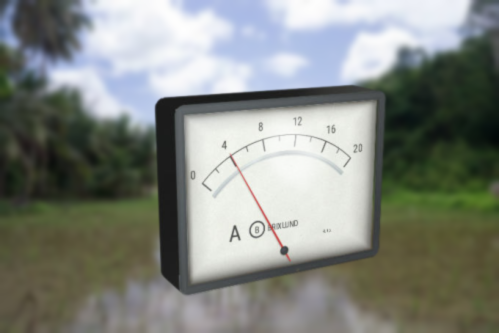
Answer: 4
